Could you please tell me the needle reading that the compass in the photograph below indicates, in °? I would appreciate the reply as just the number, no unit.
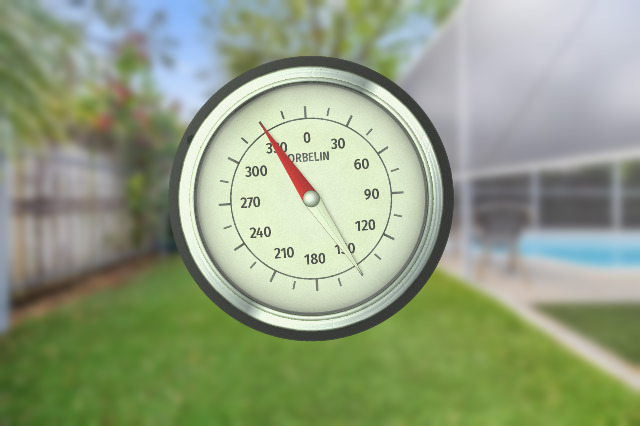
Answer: 330
